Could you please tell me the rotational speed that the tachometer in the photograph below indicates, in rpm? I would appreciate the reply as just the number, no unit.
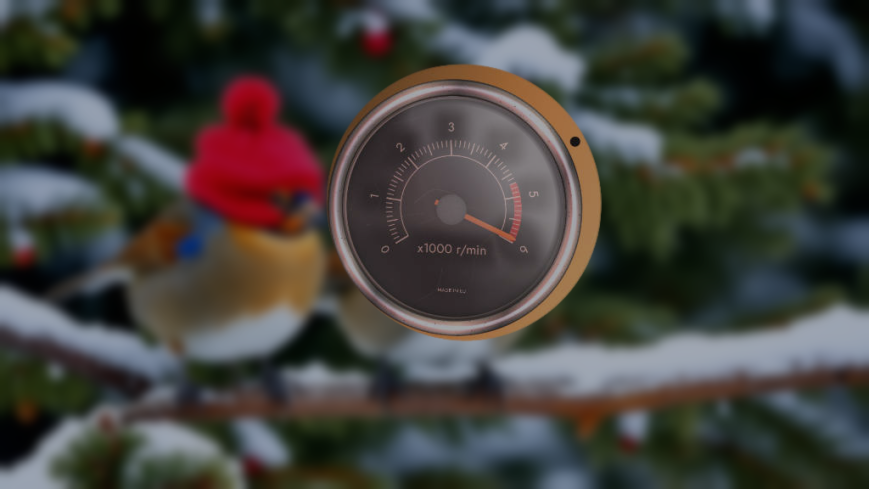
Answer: 5900
